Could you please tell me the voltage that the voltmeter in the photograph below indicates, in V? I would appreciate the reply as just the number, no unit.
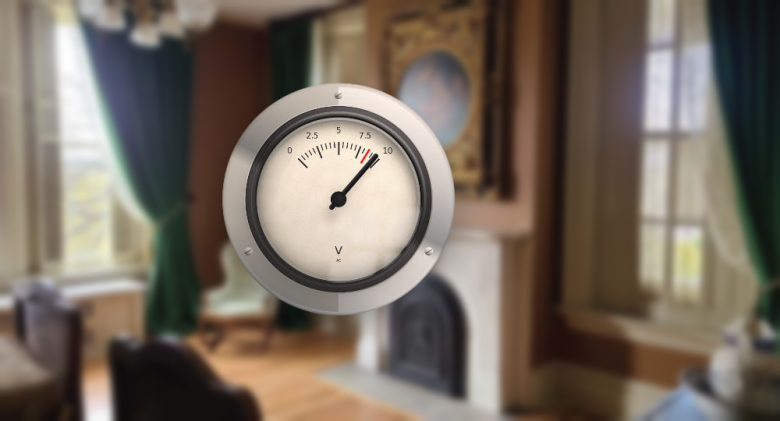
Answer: 9.5
